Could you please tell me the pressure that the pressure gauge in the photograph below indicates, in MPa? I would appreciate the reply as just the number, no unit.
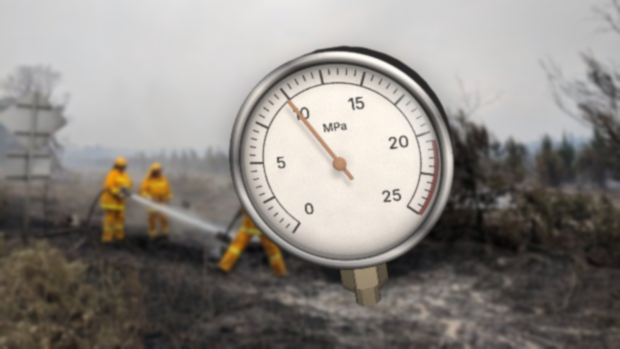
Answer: 10
